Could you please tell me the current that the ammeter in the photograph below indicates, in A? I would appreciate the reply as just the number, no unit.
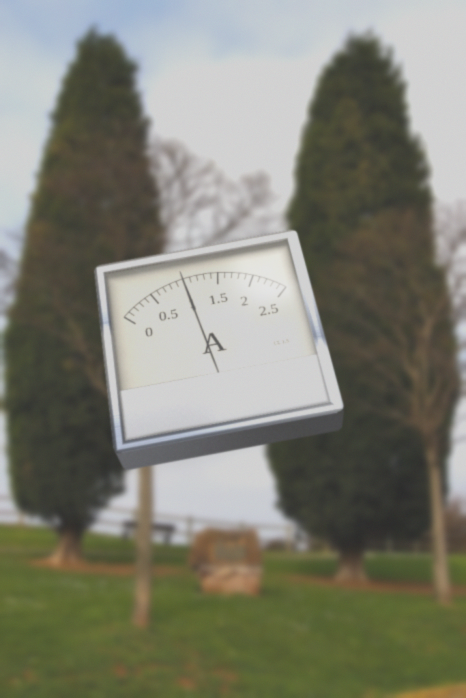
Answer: 1
